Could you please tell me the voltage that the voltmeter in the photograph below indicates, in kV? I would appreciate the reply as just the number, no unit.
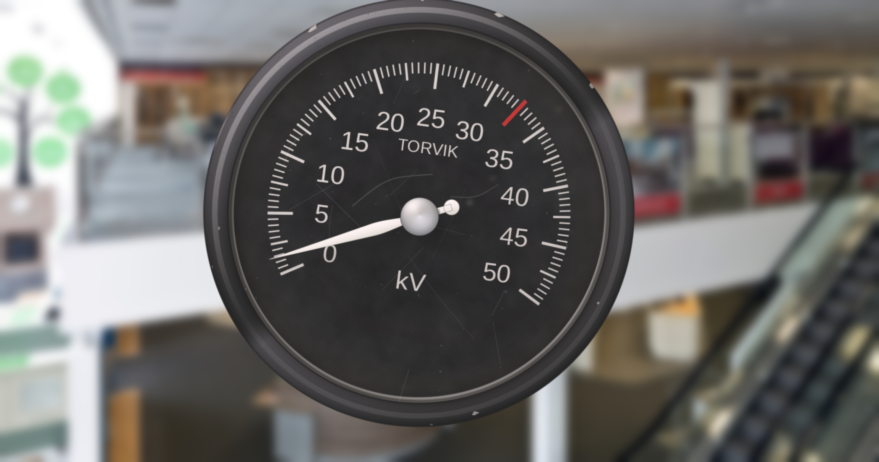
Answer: 1.5
